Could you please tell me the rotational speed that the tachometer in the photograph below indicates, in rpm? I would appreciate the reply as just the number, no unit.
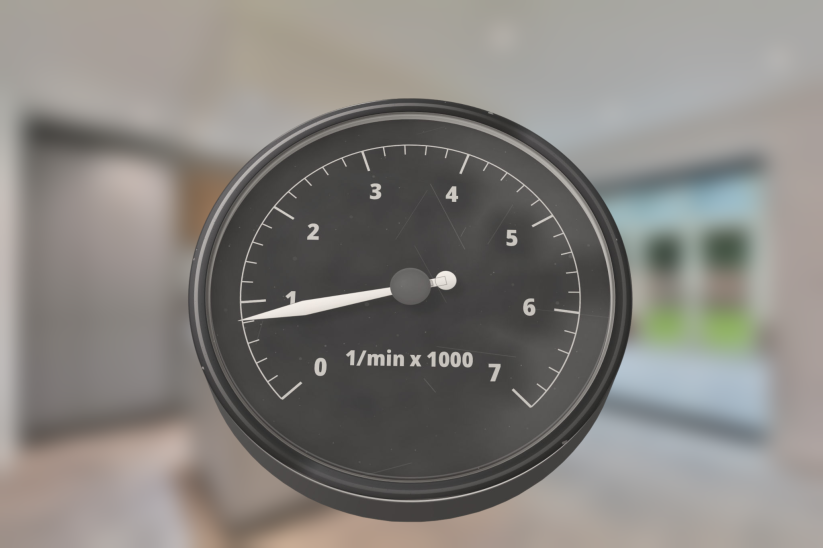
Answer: 800
